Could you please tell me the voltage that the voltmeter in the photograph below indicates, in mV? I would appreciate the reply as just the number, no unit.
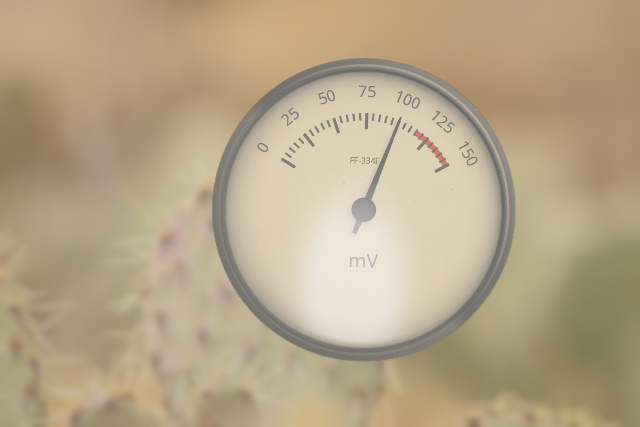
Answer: 100
